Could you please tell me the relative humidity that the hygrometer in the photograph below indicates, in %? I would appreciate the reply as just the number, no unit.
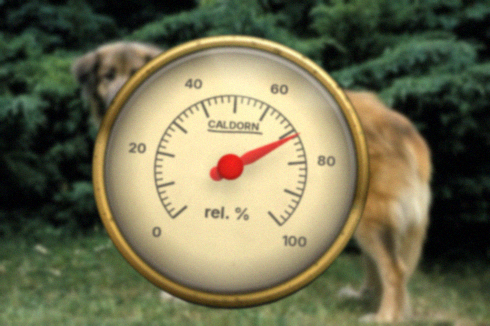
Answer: 72
